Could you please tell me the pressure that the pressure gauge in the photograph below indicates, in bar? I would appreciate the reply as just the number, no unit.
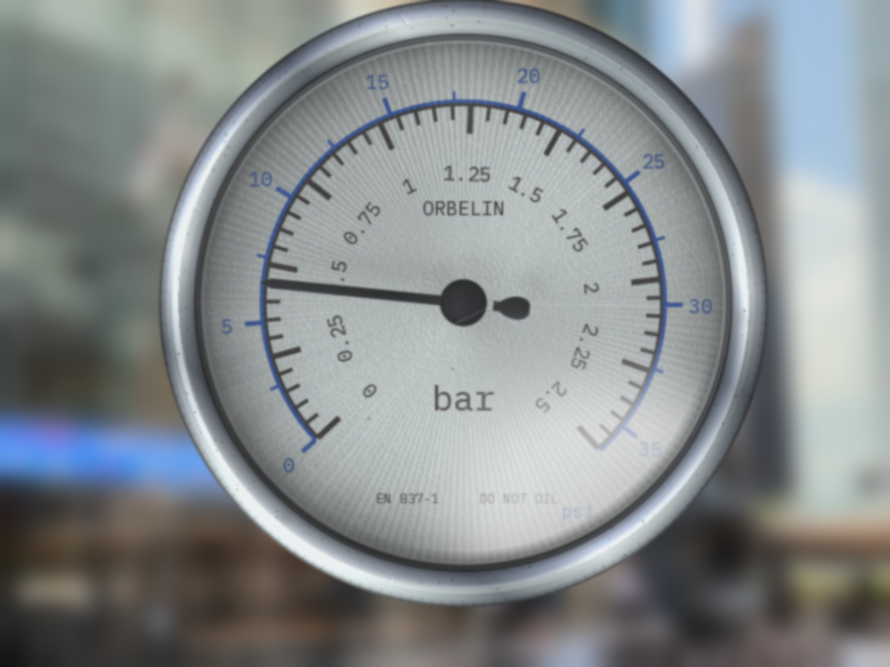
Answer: 0.45
